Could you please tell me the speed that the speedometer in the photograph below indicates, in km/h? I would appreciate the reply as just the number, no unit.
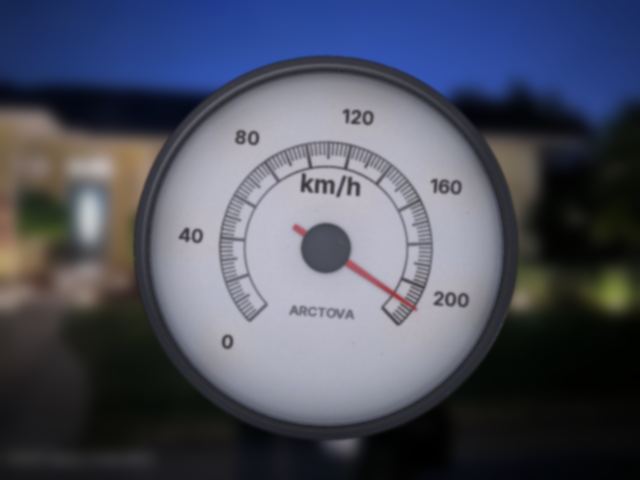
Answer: 210
